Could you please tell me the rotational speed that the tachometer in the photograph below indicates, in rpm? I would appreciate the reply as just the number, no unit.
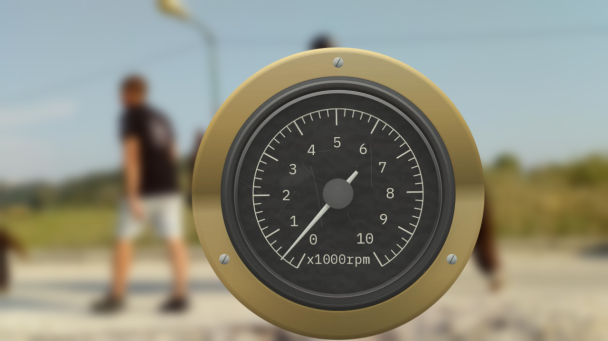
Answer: 400
